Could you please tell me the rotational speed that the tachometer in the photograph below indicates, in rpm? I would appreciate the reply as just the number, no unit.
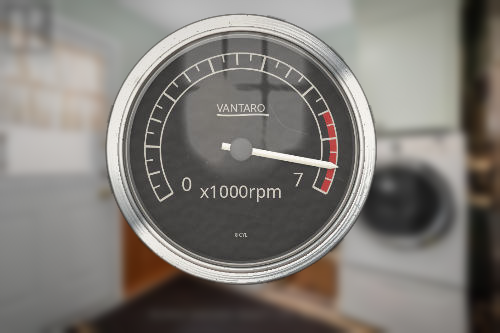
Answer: 6500
